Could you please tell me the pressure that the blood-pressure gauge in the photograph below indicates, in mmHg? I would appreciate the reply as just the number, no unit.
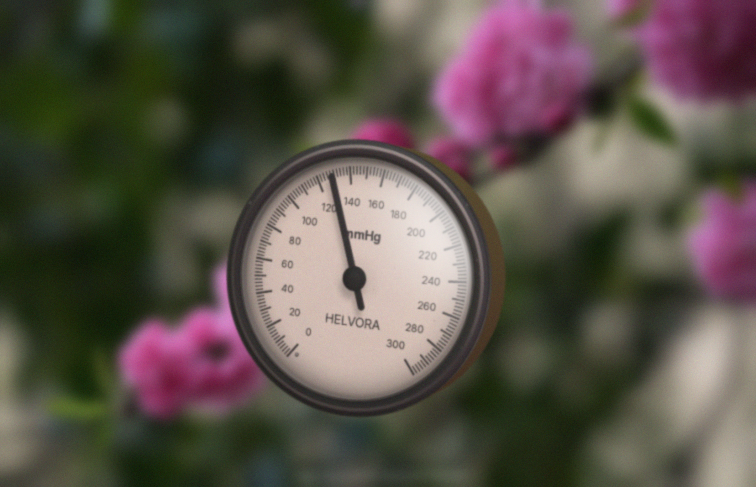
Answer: 130
